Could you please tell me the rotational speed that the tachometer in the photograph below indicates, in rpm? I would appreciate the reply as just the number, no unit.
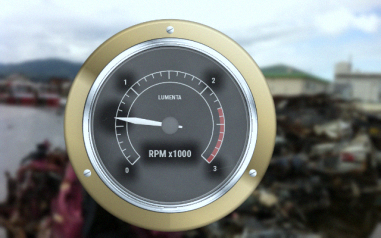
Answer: 600
